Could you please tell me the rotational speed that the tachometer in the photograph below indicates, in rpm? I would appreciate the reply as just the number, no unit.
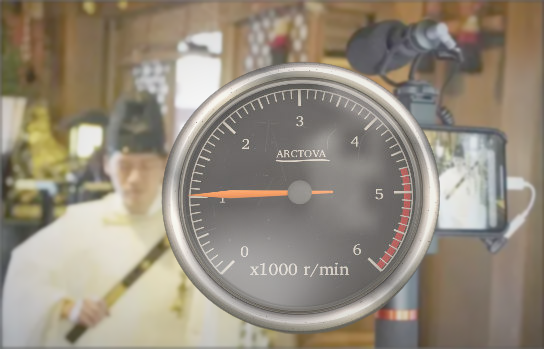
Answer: 1000
